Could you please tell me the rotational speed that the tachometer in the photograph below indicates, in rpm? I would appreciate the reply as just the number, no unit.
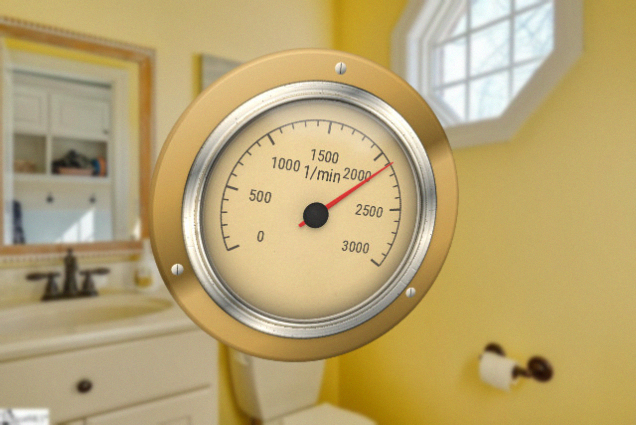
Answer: 2100
